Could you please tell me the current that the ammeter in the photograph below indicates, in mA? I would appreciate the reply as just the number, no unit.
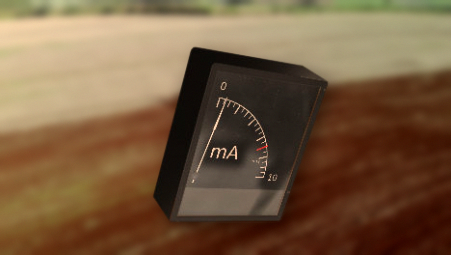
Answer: 0.5
